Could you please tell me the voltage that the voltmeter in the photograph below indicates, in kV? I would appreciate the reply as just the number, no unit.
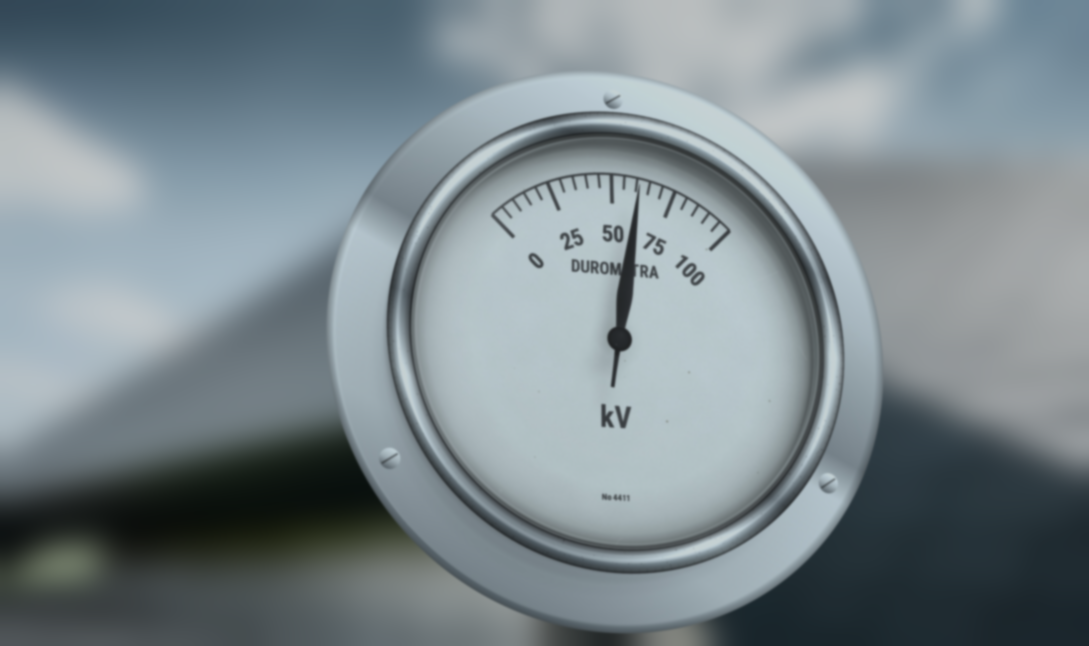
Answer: 60
